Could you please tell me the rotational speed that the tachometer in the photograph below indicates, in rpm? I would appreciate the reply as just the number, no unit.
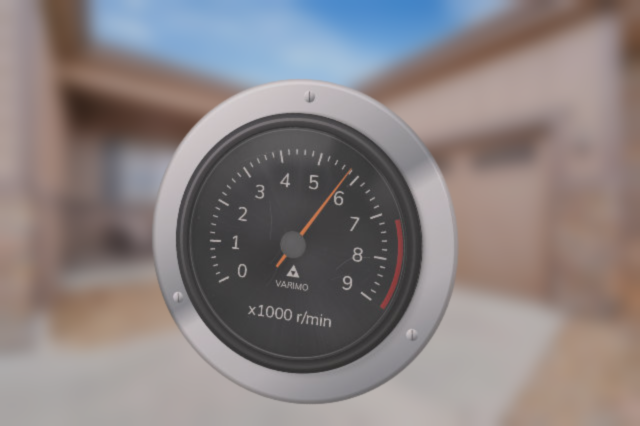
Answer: 5800
